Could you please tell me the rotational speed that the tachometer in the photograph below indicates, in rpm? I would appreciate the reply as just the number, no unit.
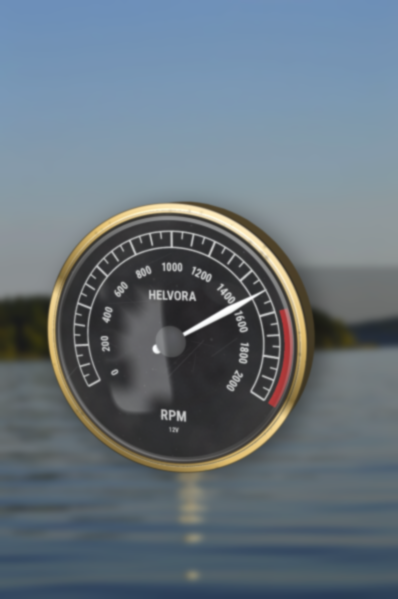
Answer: 1500
